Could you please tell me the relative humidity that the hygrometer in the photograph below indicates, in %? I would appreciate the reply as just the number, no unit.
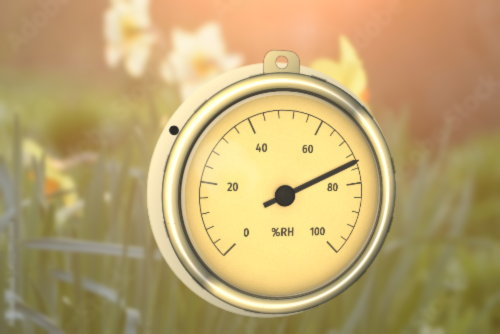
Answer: 74
